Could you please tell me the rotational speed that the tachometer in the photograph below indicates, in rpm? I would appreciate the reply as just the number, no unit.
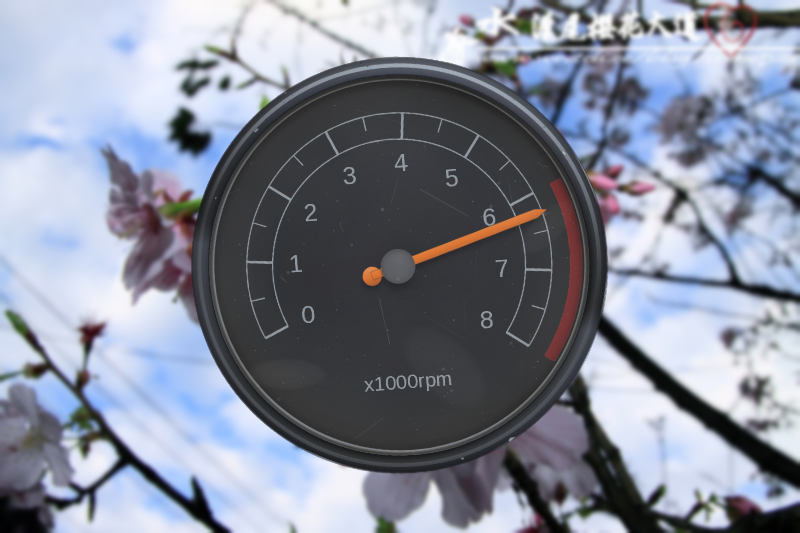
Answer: 6250
